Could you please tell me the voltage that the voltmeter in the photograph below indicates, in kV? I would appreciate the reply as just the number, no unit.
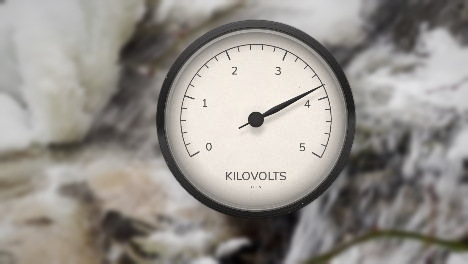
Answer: 3.8
